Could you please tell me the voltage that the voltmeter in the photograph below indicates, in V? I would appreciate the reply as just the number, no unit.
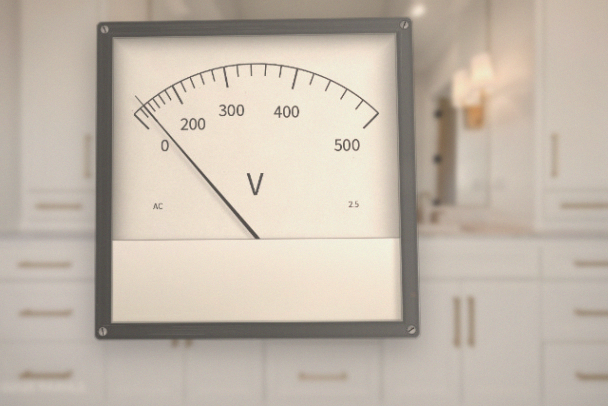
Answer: 100
